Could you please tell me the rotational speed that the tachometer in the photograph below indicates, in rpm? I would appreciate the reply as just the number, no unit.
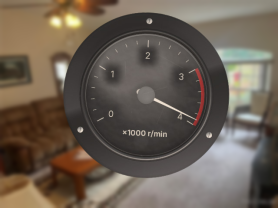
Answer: 3900
